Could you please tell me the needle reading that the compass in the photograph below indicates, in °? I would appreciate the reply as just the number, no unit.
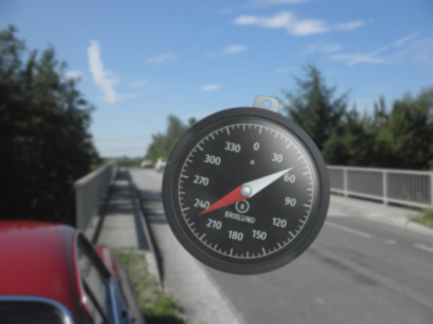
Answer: 230
